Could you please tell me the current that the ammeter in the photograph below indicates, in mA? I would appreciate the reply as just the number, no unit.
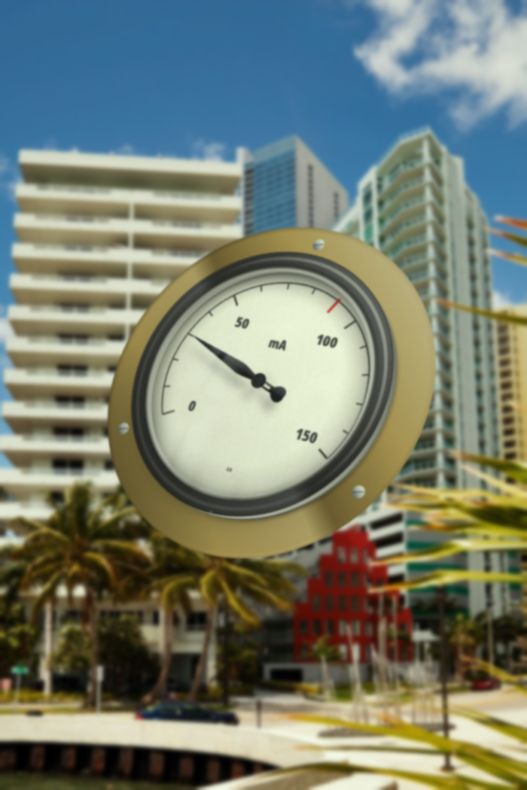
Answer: 30
